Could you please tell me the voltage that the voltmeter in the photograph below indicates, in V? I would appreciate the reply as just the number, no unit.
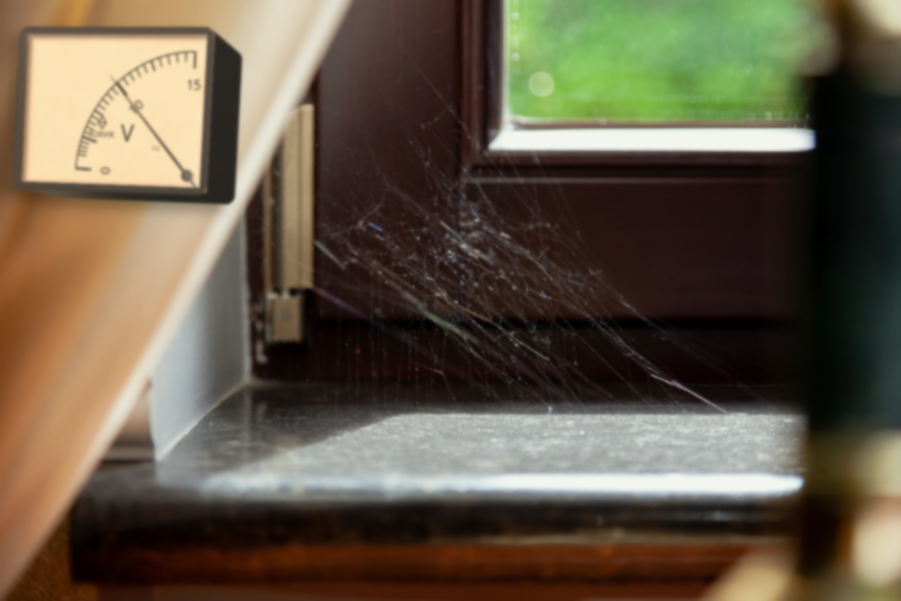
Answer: 10
